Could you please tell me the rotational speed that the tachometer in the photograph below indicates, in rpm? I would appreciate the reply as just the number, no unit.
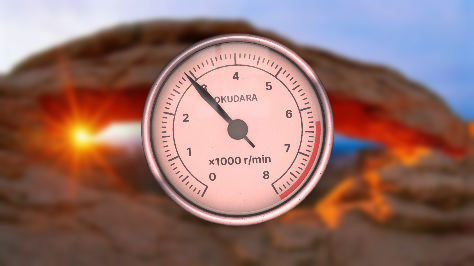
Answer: 2900
